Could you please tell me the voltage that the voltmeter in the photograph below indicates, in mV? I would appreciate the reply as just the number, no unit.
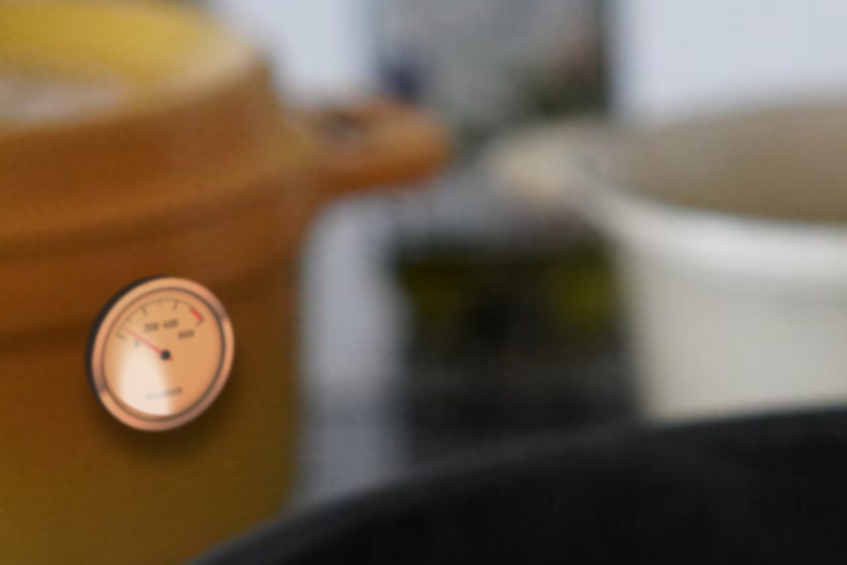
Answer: 50
